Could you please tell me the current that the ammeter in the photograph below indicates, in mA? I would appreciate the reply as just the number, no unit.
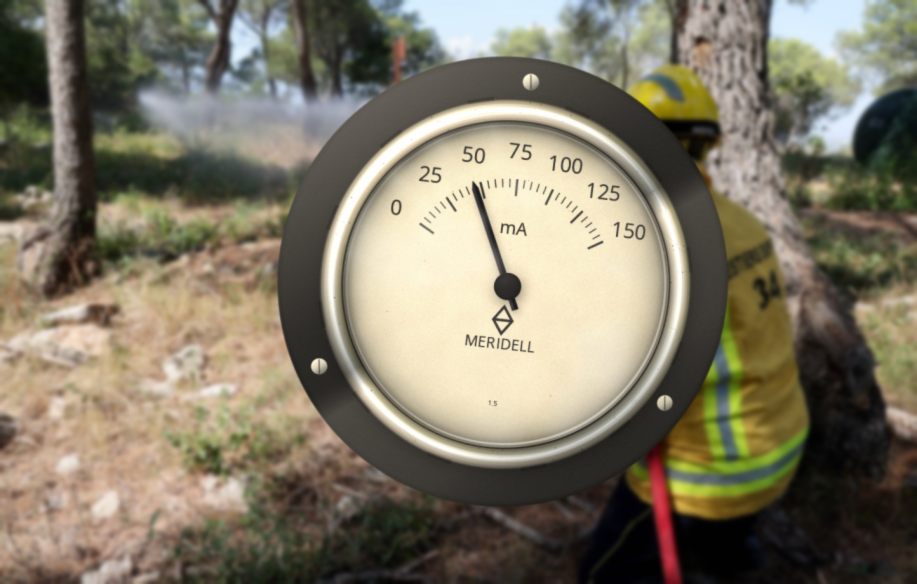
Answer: 45
